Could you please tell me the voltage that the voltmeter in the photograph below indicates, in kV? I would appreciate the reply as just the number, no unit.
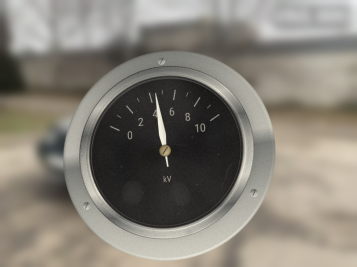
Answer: 4.5
